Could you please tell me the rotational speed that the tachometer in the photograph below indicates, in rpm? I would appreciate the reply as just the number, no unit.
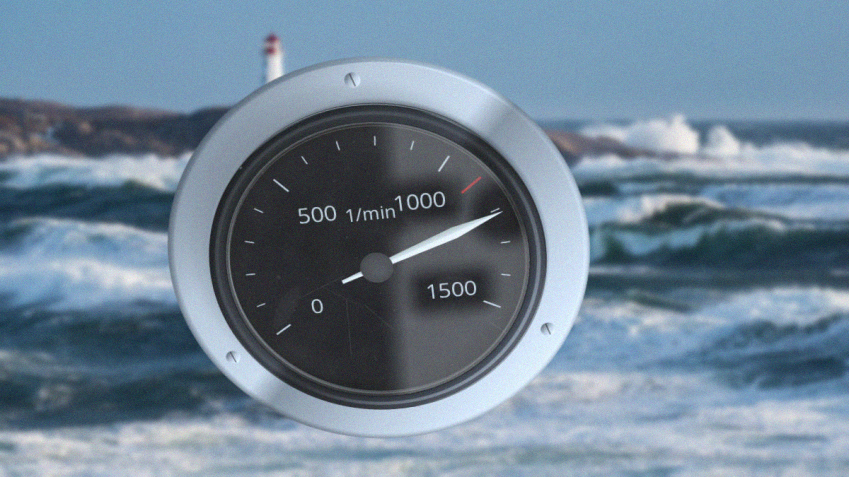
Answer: 1200
